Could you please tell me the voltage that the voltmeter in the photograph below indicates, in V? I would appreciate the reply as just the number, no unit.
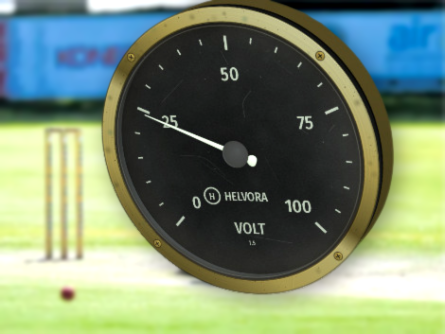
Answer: 25
